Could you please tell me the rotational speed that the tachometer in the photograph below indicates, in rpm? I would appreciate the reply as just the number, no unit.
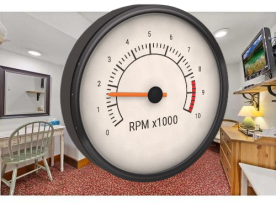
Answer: 1600
